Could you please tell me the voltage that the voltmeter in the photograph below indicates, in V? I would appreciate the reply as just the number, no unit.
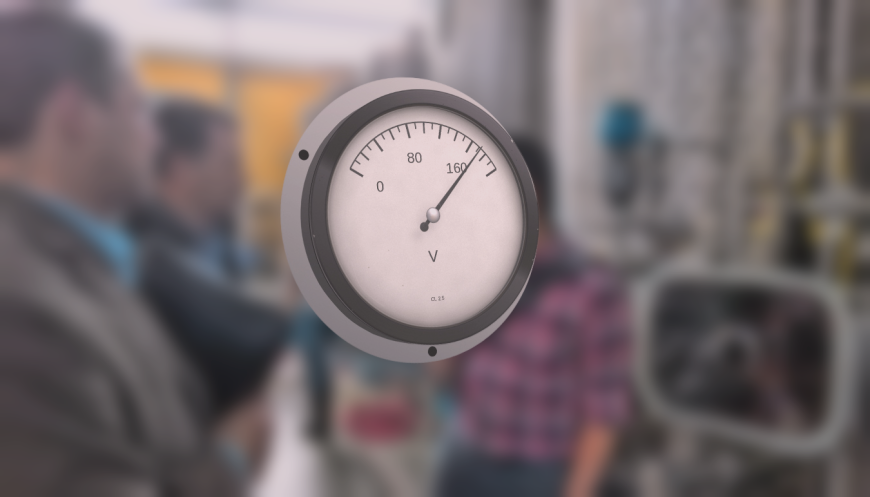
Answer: 170
